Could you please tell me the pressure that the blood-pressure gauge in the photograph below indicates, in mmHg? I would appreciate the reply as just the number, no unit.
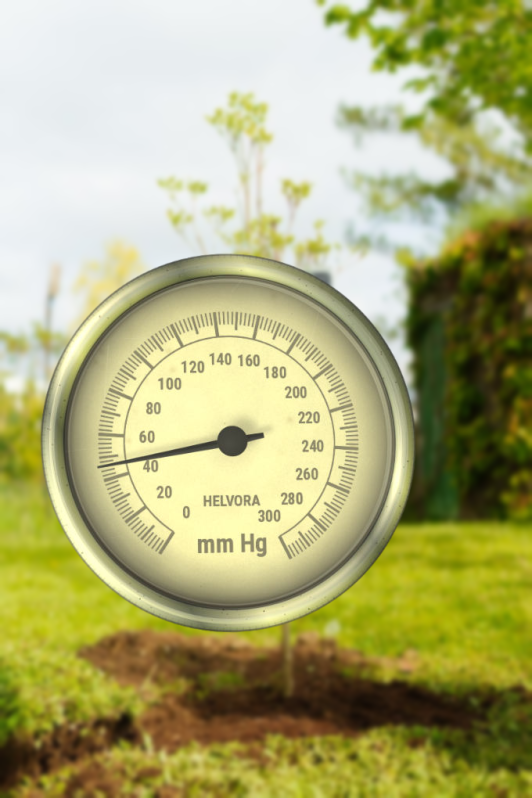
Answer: 46
